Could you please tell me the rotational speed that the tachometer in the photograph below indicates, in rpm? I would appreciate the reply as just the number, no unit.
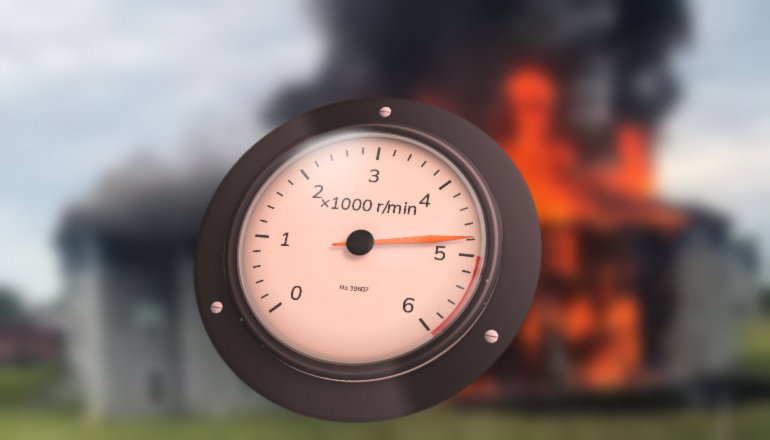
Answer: 4800
